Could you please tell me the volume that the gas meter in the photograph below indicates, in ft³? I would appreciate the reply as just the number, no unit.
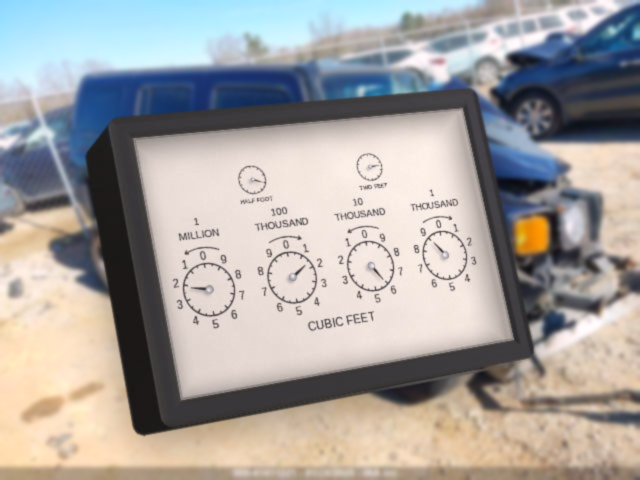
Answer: 215900
